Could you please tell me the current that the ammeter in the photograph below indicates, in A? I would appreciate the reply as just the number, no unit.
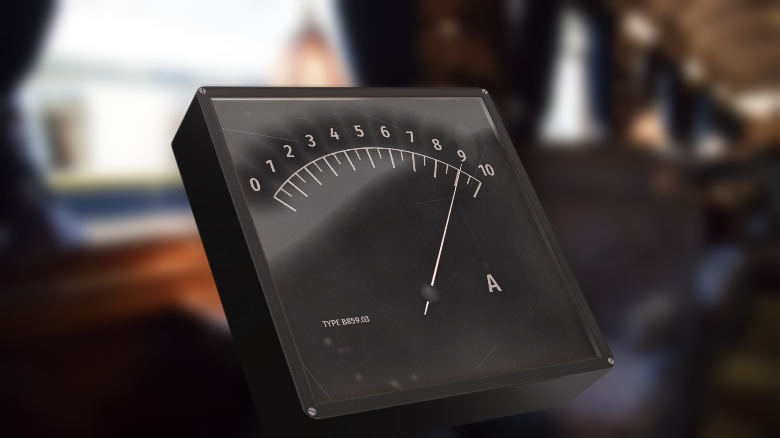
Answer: 9
